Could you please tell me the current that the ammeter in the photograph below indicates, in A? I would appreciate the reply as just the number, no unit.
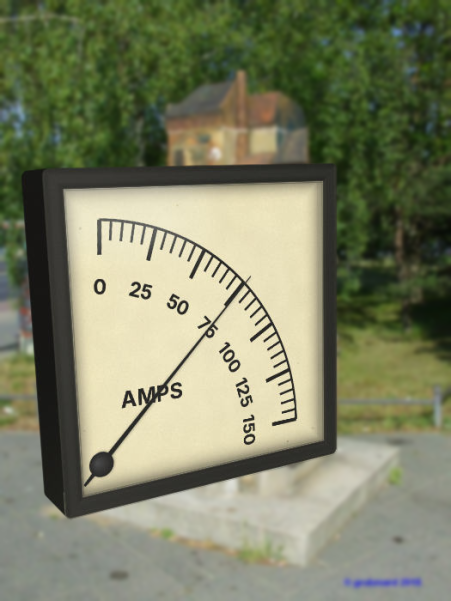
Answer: 75
